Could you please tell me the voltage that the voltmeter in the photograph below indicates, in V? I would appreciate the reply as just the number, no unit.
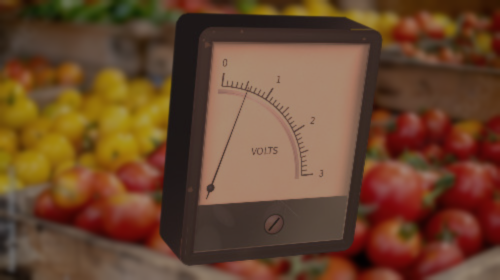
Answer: 0.5
